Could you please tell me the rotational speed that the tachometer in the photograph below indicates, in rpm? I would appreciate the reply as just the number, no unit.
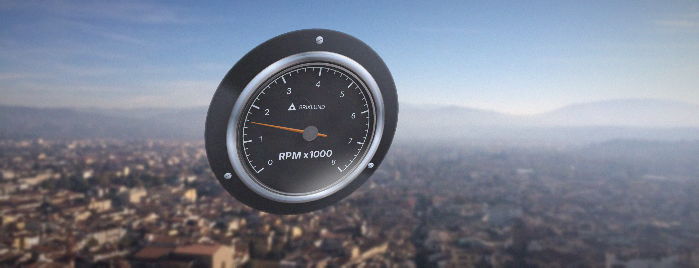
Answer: 1600
